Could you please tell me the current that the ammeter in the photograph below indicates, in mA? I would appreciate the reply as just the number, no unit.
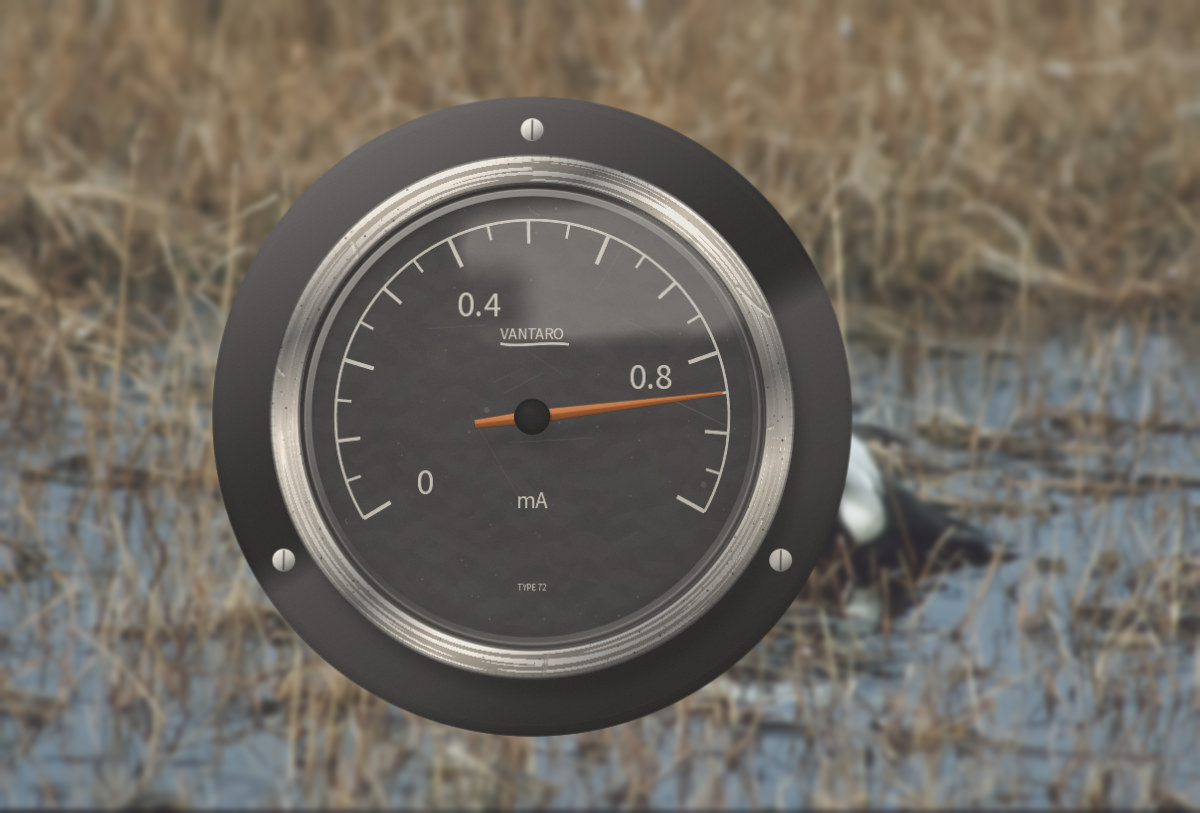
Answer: 0.85
